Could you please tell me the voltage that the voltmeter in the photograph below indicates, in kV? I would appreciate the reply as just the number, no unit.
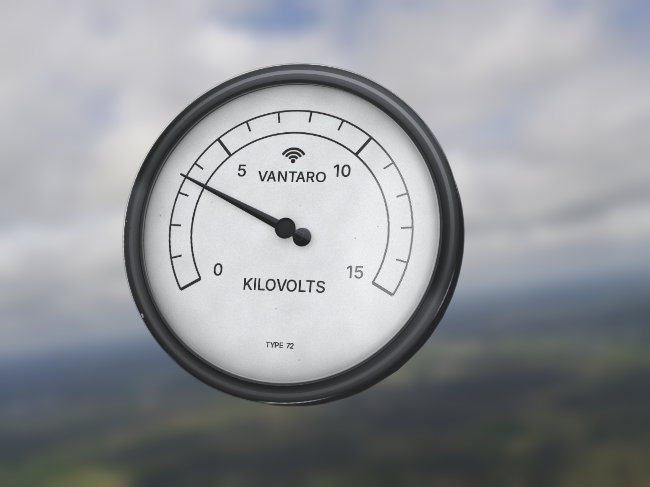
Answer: 3.5
